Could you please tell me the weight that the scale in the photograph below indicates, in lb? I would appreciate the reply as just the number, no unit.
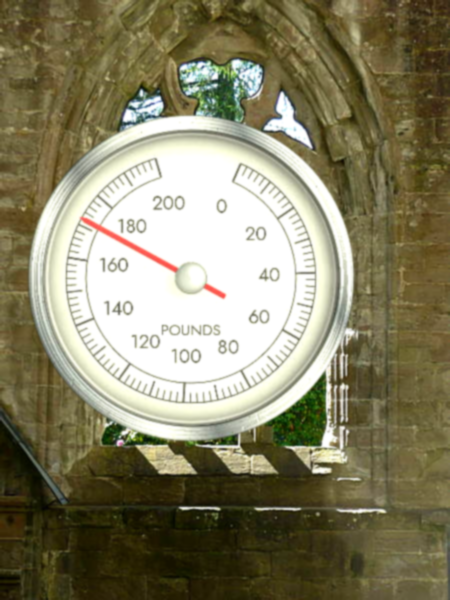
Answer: 172
